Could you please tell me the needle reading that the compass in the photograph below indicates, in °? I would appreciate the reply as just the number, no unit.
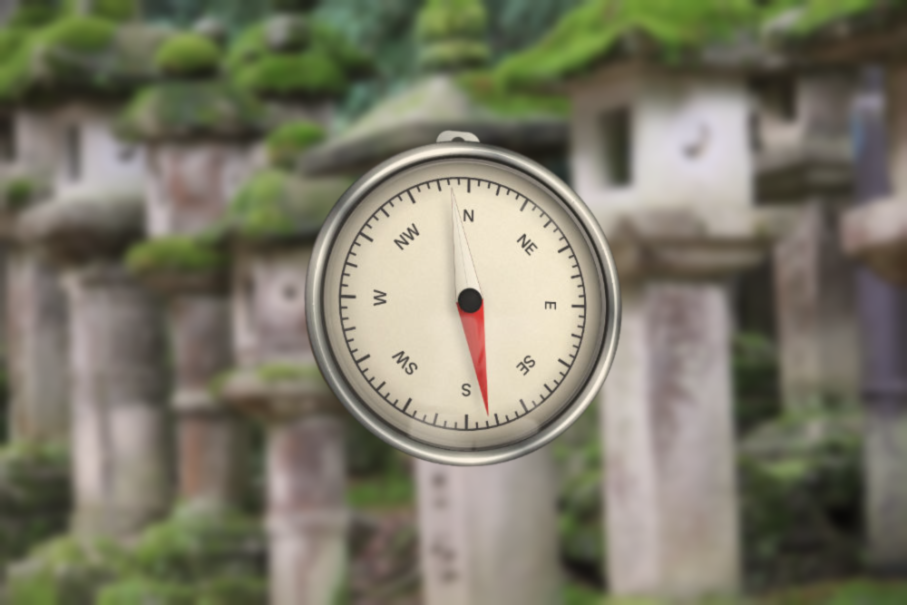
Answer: 170
